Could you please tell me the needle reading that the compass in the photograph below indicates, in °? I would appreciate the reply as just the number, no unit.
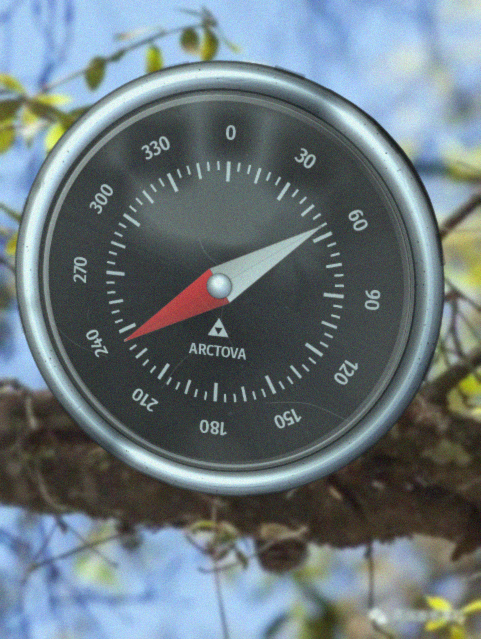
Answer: 235
